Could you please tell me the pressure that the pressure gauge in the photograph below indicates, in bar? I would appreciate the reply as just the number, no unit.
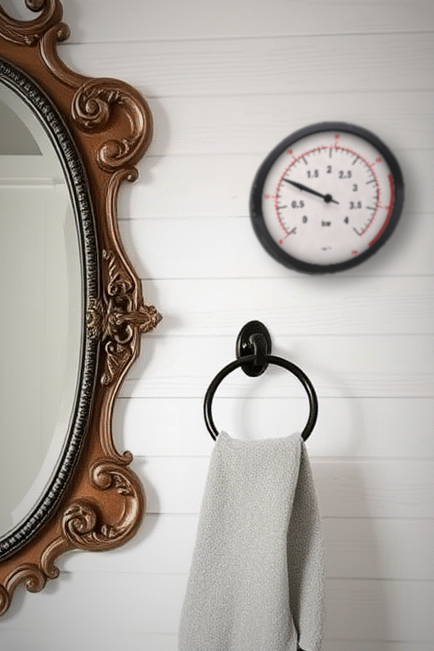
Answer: 1
